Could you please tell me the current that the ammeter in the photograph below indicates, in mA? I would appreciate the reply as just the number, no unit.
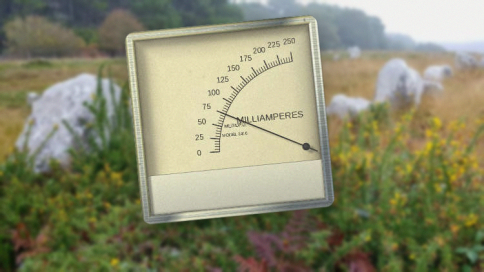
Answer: 75
